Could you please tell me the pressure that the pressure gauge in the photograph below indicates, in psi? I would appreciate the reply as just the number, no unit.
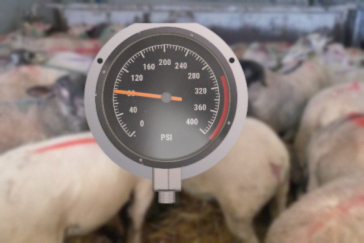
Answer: 80
